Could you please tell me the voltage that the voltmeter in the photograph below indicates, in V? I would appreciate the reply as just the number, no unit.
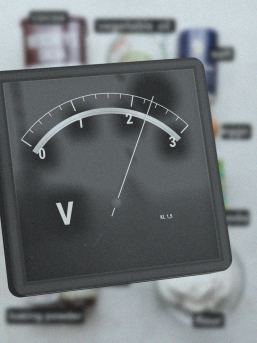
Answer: 2.3
